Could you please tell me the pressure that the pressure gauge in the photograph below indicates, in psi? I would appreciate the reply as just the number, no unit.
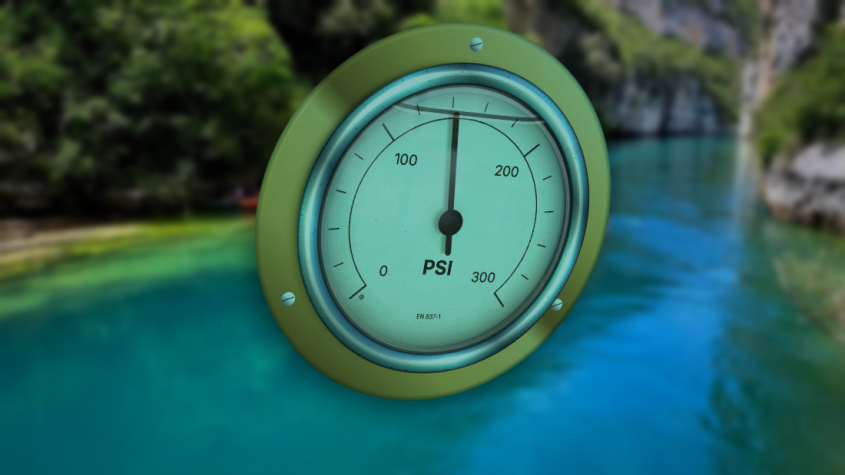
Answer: 140
